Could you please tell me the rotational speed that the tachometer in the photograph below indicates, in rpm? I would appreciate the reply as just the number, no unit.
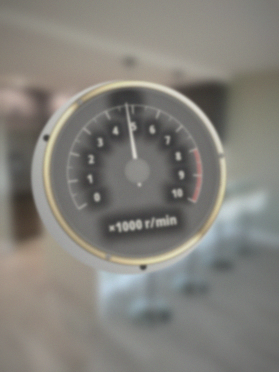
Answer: 4750
